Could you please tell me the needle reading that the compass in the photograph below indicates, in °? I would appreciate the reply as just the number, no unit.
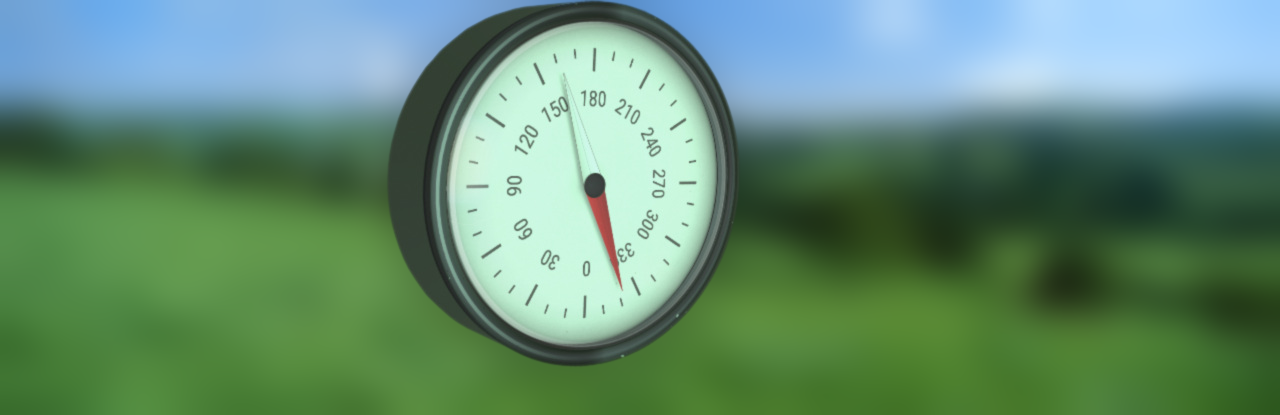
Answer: 340
